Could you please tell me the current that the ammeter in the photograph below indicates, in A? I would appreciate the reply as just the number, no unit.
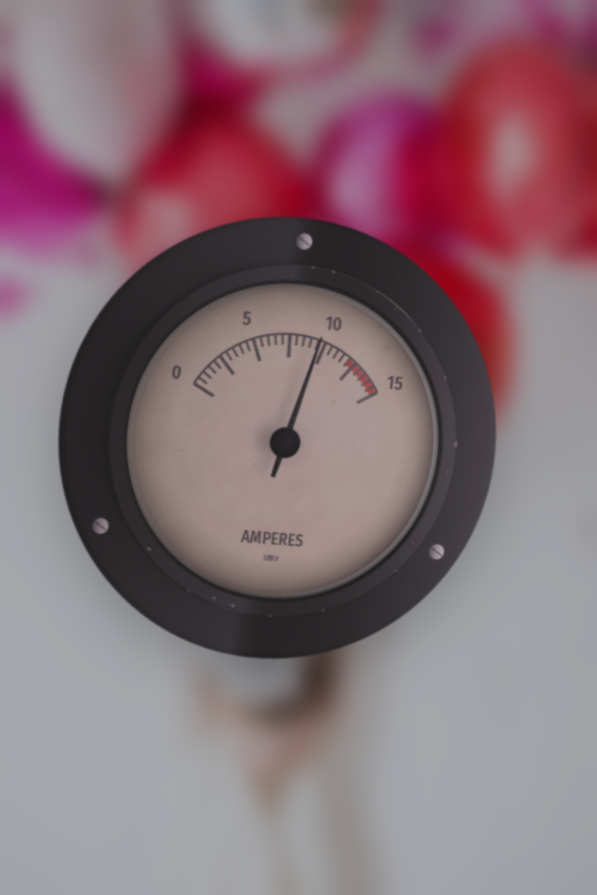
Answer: 9.5
